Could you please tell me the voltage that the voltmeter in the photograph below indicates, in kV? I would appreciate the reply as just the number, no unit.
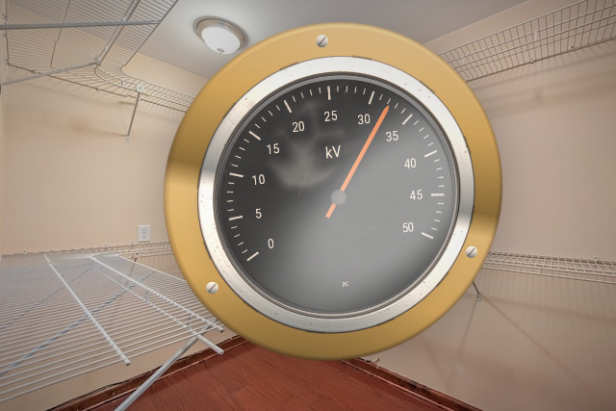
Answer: 32
